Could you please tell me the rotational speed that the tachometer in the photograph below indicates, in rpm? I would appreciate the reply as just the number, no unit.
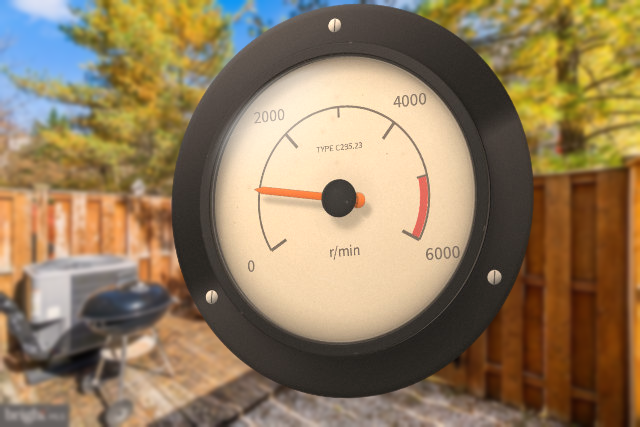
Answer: 1000
